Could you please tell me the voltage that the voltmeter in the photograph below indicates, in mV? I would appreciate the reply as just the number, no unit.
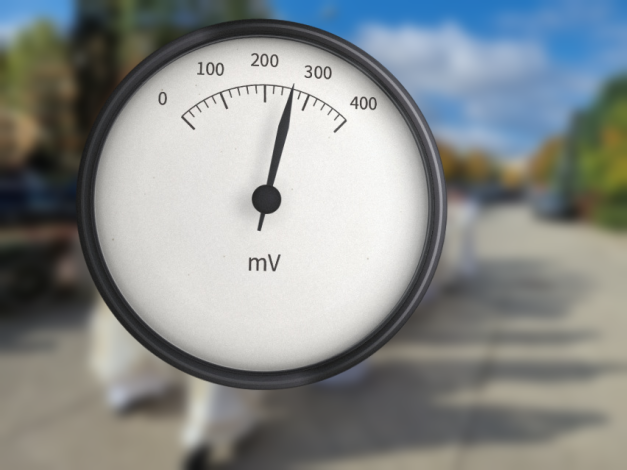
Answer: 260
